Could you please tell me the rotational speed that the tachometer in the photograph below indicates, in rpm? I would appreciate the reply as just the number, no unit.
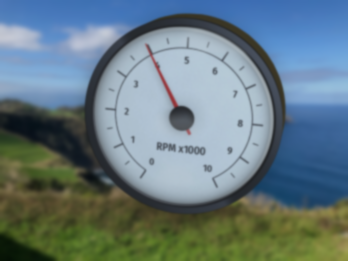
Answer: 4000
